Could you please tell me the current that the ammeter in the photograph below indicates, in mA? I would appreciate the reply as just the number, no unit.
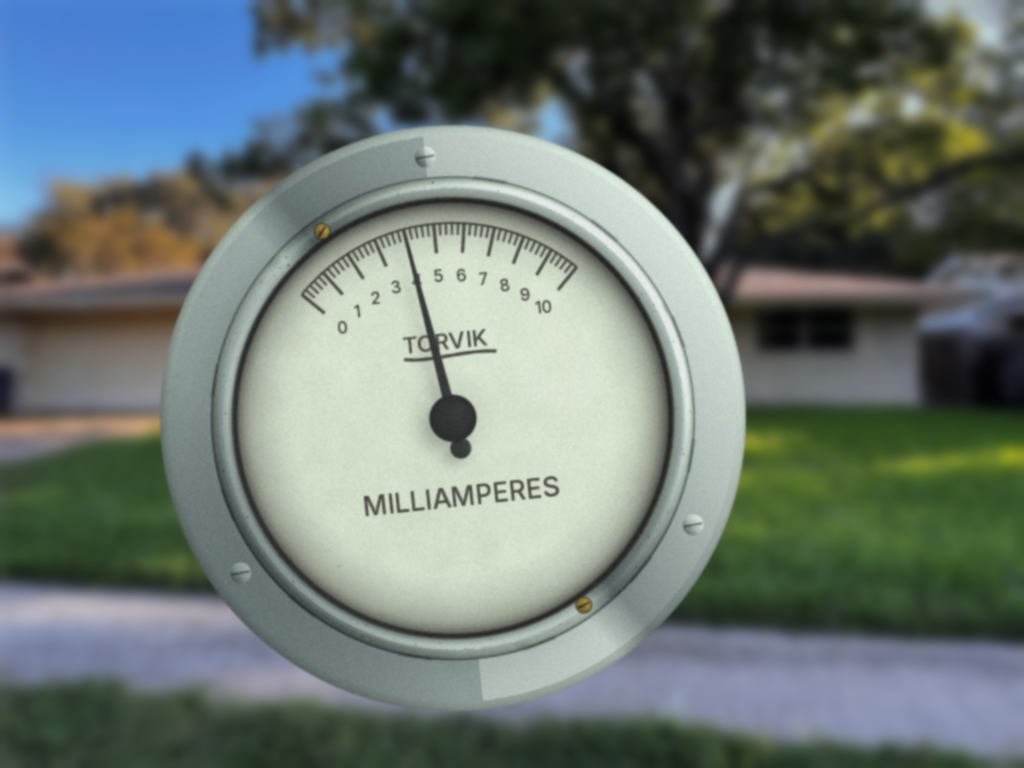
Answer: 4
